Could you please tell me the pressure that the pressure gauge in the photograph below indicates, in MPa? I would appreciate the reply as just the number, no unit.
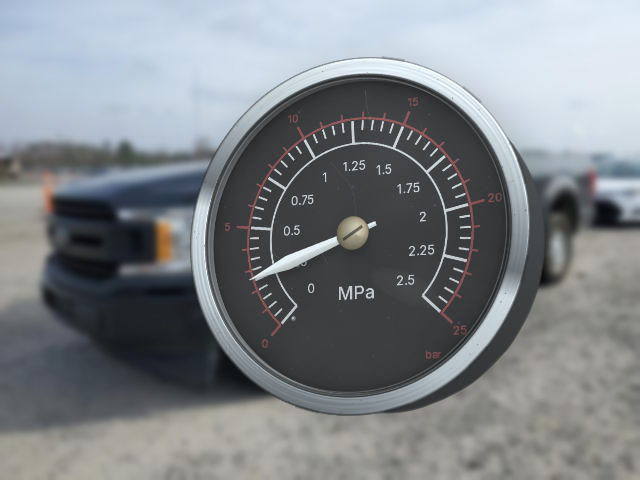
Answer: 0.25
